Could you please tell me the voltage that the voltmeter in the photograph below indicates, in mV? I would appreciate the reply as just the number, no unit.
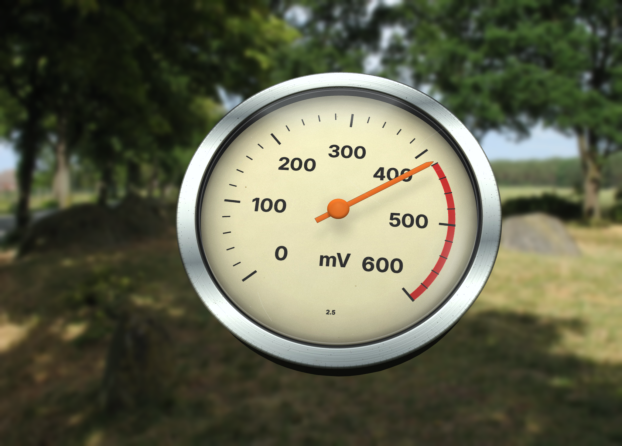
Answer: 420
